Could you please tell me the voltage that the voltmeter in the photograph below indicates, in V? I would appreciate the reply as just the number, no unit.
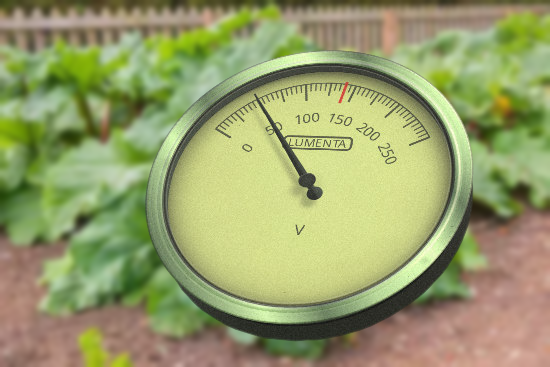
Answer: 50
